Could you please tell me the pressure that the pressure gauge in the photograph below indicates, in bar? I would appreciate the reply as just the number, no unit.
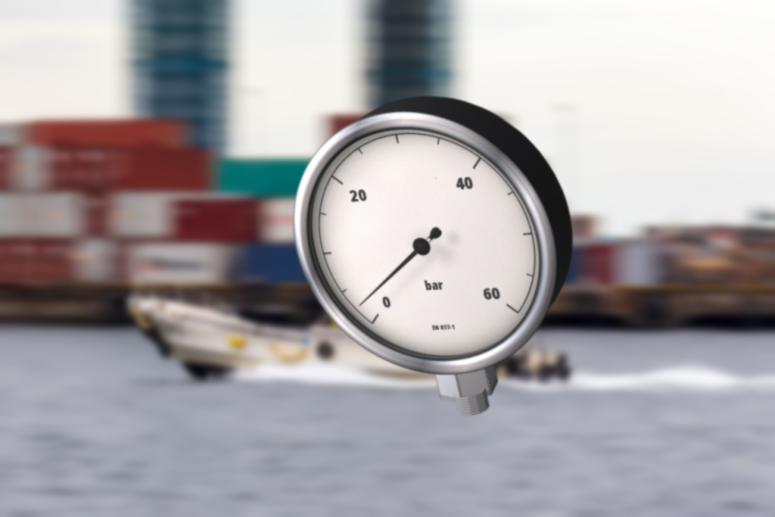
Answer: 2.5
